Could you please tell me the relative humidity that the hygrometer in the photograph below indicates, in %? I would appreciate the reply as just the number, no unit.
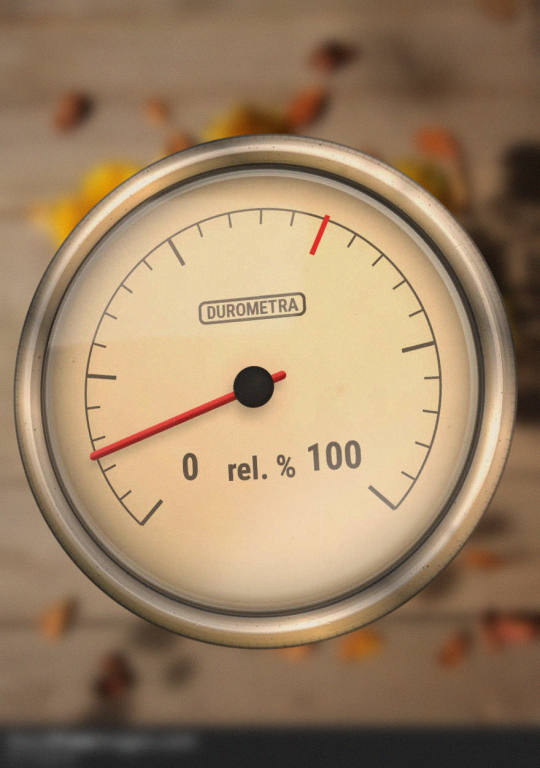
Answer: 10
